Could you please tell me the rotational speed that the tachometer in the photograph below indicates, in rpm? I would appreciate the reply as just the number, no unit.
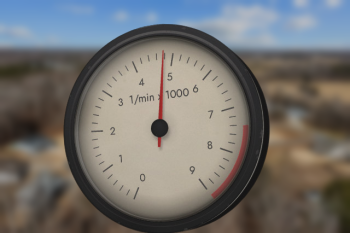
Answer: 4800
